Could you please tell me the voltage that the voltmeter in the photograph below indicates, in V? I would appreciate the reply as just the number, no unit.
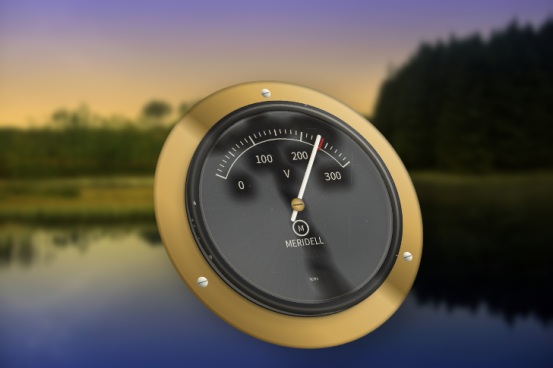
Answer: 230
